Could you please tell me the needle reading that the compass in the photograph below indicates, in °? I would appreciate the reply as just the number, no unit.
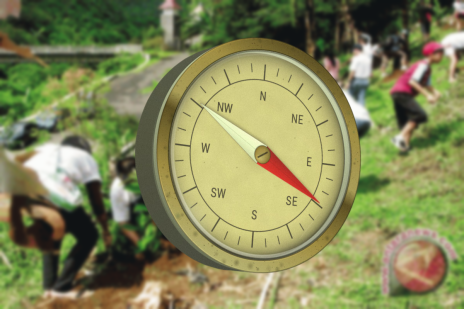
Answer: 120
